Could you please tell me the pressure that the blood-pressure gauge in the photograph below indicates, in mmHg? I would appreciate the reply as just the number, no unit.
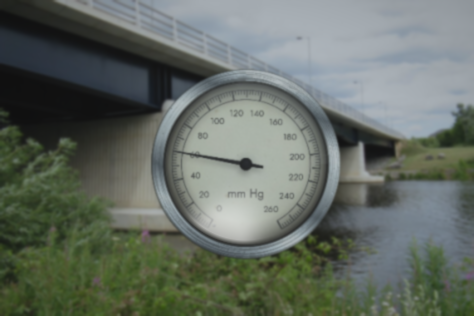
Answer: 60
